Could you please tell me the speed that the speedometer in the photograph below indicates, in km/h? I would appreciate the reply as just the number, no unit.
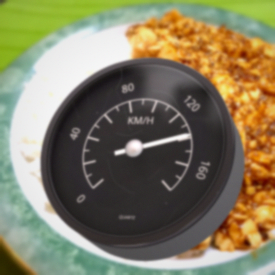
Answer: 140
